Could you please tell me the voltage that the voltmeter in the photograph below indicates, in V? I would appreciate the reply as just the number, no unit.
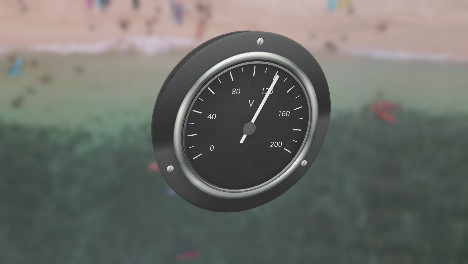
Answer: 120
